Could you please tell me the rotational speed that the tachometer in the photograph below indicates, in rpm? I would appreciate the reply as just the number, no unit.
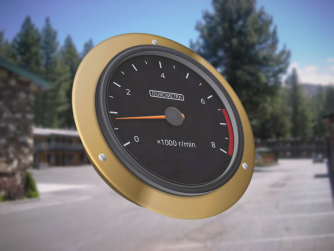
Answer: 750
